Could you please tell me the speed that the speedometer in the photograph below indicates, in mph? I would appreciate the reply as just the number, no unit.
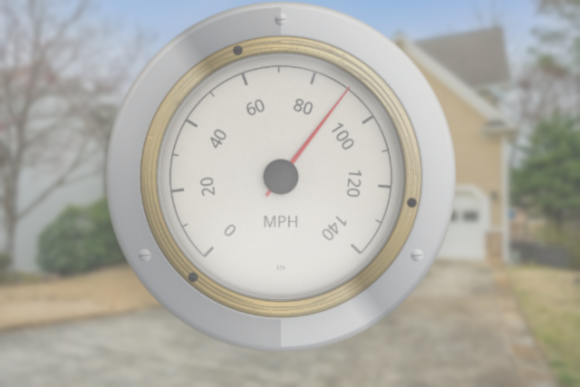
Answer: 90
